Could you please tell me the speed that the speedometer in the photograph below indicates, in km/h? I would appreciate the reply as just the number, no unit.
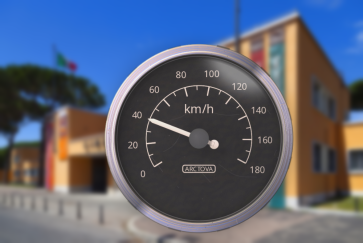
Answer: 40
